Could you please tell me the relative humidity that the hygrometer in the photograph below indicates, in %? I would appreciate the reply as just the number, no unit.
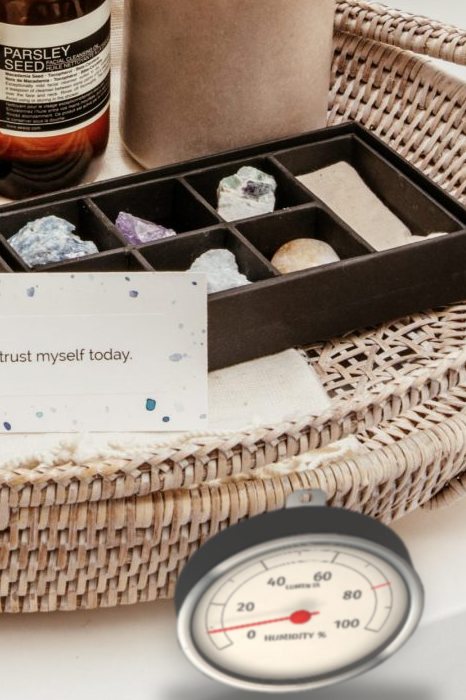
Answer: 10
